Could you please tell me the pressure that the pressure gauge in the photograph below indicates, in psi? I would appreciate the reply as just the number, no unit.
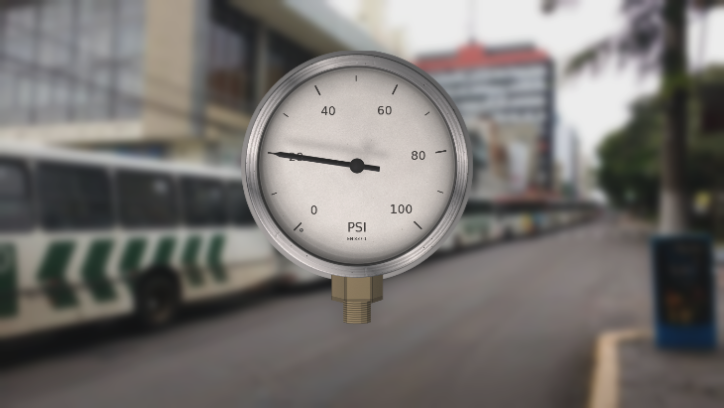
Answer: 20
